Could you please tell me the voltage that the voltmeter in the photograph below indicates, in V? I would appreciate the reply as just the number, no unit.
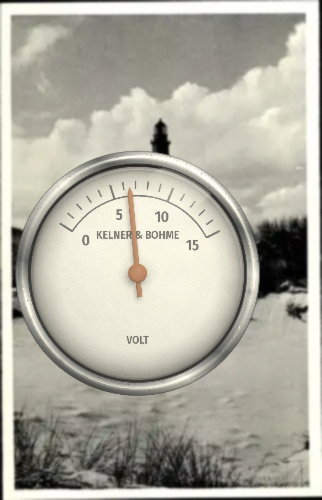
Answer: 6.5
